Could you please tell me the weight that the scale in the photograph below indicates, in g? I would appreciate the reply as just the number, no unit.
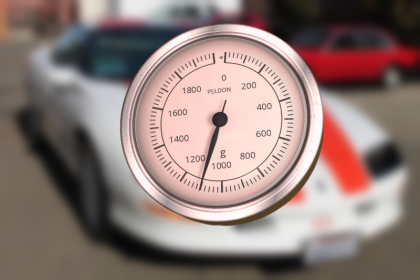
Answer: 1100
